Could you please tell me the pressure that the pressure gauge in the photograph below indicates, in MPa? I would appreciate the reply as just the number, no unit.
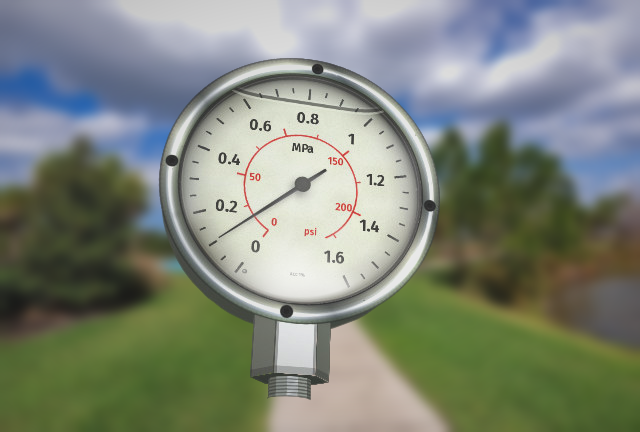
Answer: 0.1
